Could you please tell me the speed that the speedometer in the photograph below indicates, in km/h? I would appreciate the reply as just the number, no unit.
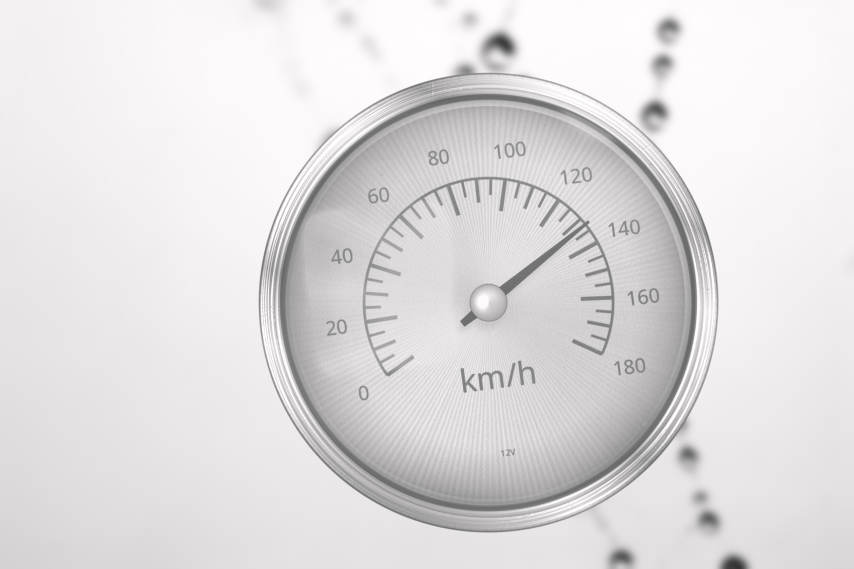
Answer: 132.5
